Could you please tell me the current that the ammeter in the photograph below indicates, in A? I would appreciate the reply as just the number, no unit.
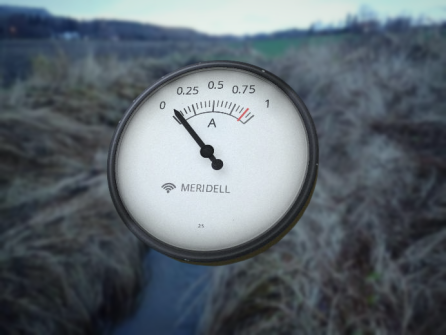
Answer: 0.05
